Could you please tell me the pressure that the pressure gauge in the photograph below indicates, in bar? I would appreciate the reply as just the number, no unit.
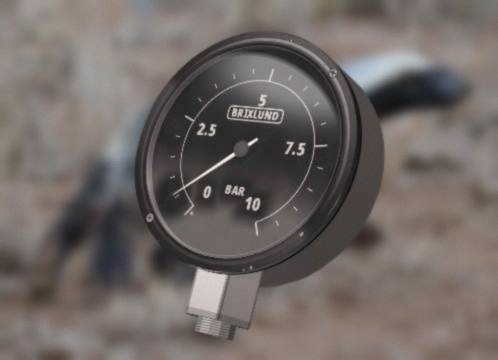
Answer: 0.5
